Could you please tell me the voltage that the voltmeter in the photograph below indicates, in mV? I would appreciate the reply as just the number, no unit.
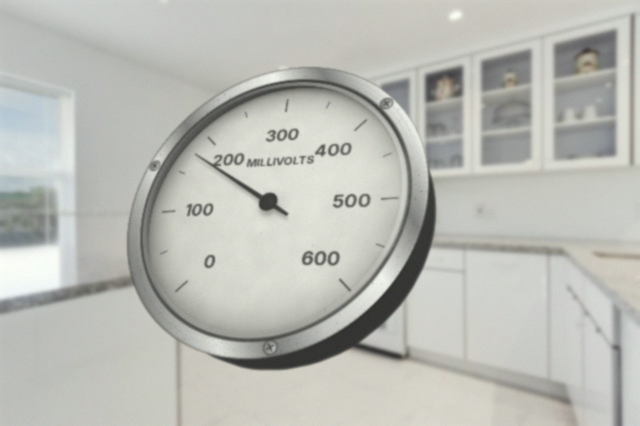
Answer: 175
